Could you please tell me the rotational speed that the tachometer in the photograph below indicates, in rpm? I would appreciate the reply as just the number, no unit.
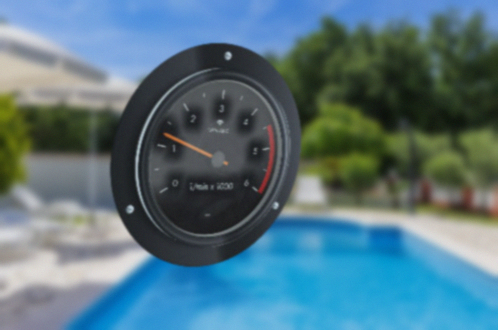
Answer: 1250
